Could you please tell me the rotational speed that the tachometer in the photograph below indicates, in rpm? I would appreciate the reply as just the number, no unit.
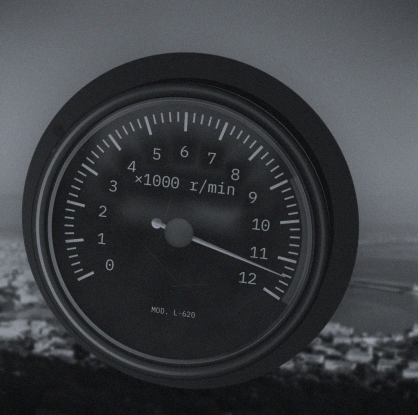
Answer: 11400
